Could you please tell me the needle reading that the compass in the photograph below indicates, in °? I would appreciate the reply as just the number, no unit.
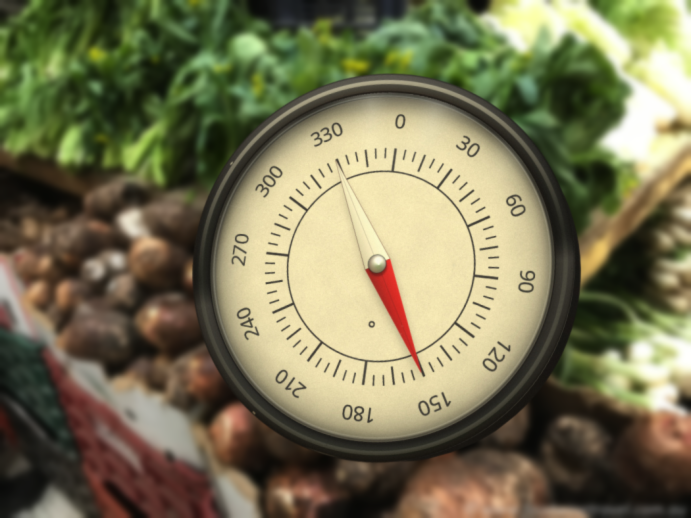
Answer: 150
